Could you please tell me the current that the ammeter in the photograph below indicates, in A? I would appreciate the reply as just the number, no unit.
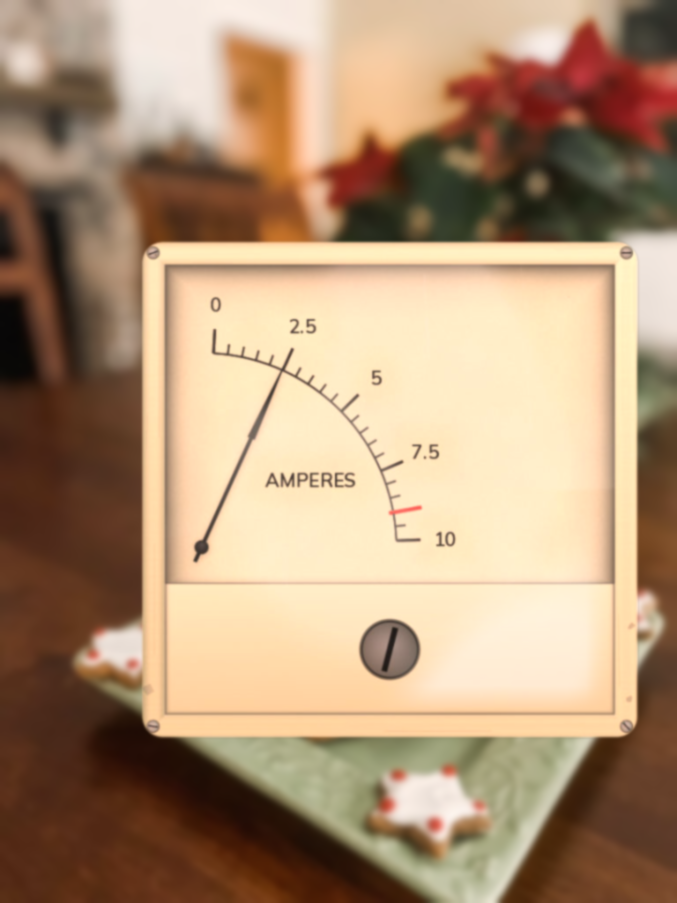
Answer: 2.5
